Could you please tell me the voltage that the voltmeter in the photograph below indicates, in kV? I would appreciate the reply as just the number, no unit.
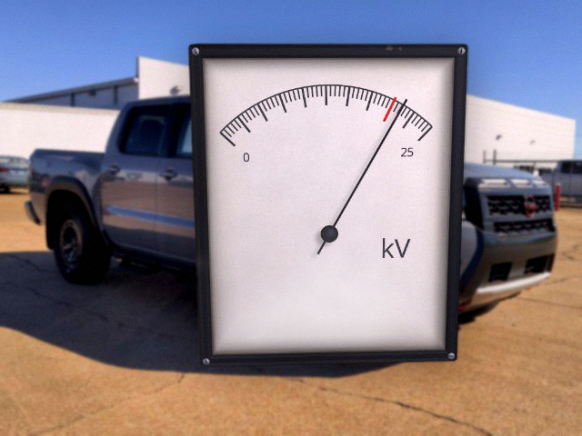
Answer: 21
